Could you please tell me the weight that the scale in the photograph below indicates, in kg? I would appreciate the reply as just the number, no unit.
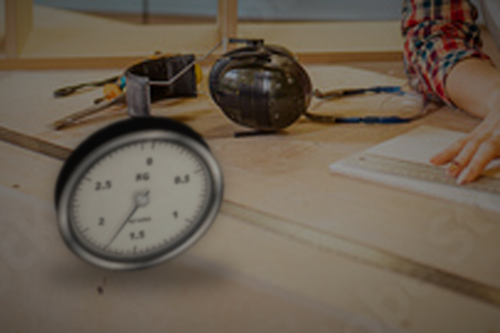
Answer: 1.75
